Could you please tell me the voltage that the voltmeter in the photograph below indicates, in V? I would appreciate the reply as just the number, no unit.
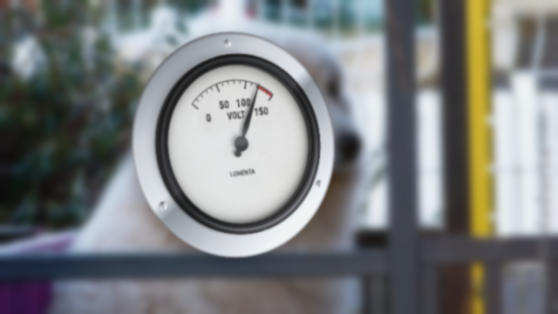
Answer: 120
